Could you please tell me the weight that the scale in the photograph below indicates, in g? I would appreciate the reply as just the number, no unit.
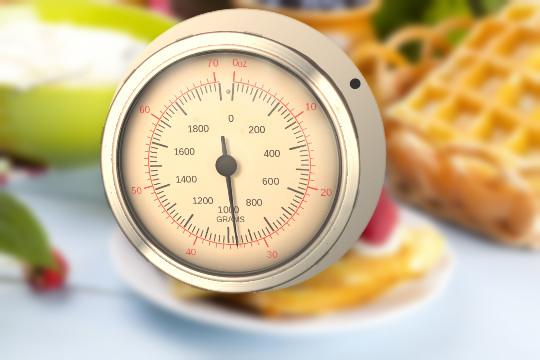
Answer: 960
